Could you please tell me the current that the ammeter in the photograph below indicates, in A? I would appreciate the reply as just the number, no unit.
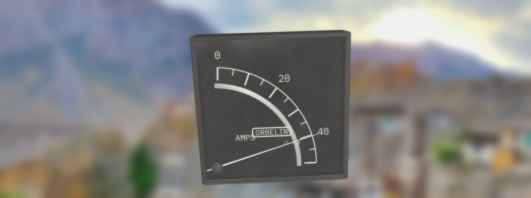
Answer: 40
